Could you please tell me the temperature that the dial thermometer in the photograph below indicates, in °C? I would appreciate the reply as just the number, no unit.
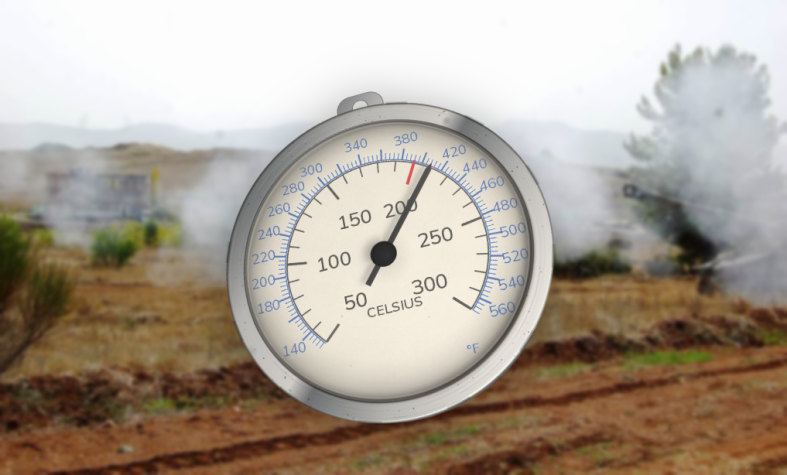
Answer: 210
